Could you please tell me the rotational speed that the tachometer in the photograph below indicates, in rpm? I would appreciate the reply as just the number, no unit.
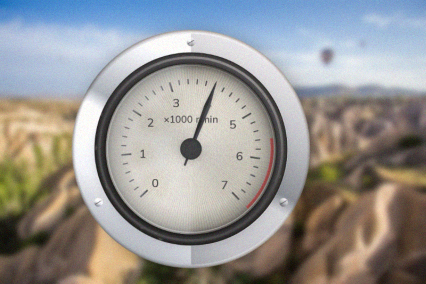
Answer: 4000
